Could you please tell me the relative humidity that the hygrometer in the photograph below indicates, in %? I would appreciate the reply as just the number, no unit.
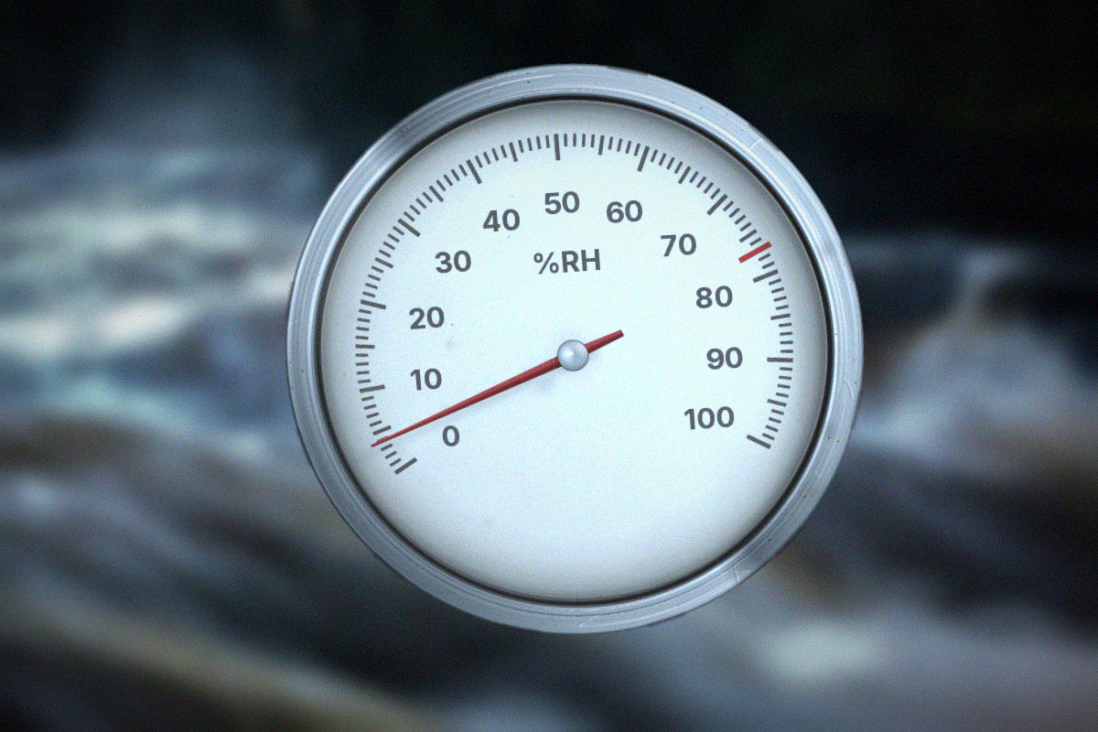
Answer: 4
